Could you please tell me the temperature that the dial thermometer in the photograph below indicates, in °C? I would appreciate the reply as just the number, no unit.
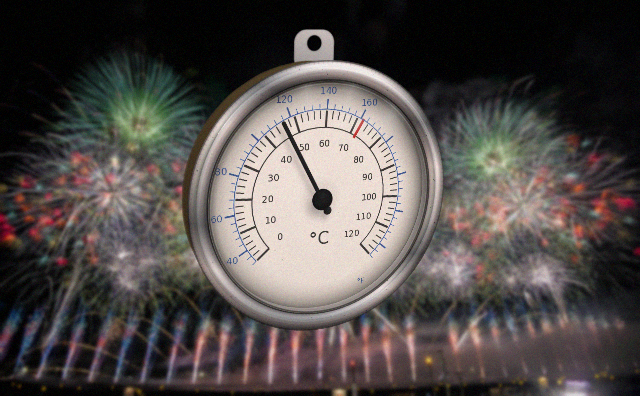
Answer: 46
